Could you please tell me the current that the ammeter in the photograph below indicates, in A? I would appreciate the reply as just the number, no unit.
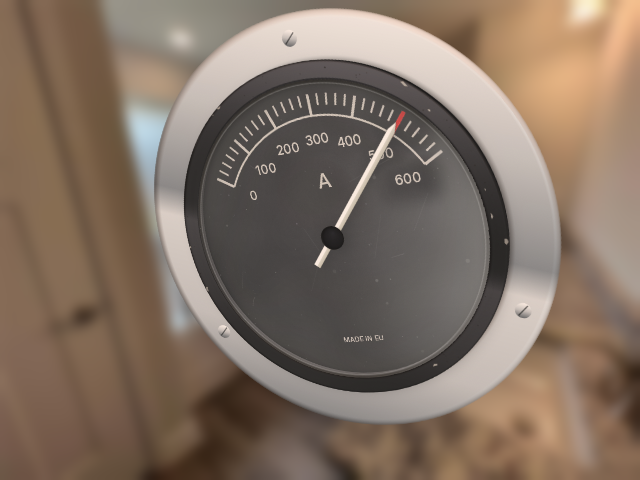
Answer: 500
